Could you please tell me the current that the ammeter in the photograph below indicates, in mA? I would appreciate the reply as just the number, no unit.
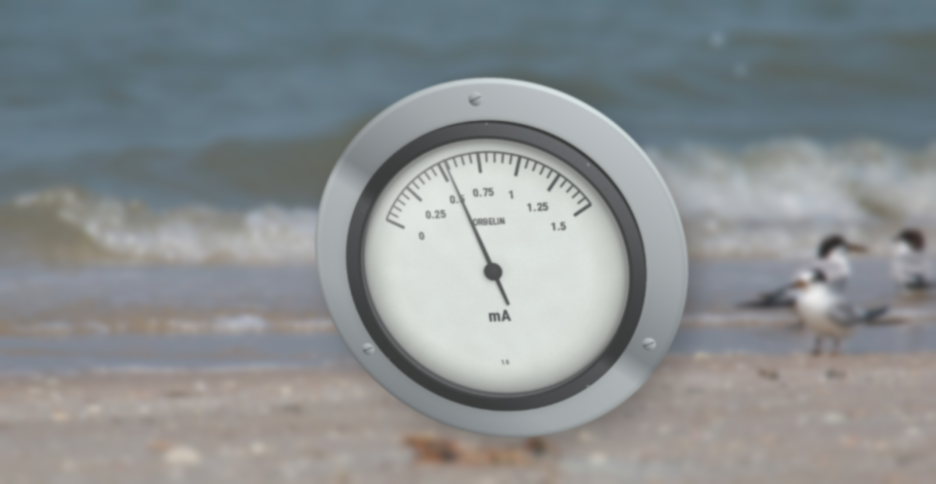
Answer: 0.55
